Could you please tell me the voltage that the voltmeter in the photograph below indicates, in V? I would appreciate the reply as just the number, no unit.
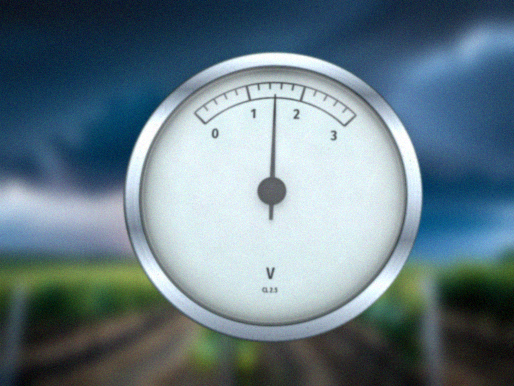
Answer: 1.5
